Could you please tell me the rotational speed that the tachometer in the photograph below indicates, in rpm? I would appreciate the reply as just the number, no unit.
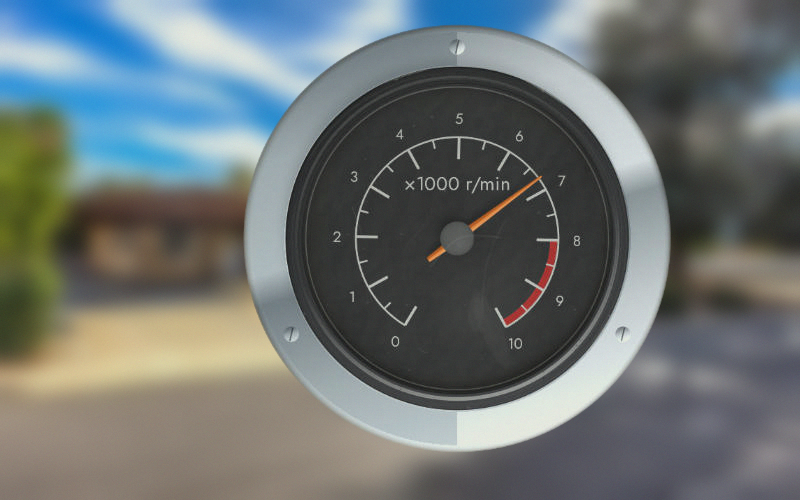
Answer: 6750
